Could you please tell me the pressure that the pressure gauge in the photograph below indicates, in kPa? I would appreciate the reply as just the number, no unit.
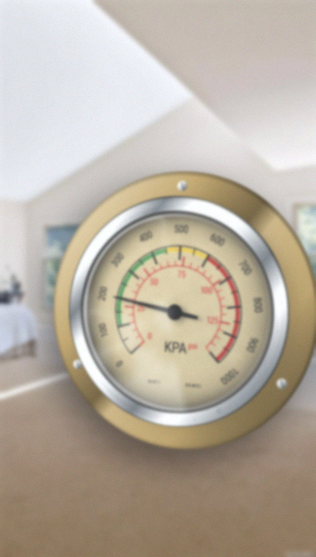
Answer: 200
